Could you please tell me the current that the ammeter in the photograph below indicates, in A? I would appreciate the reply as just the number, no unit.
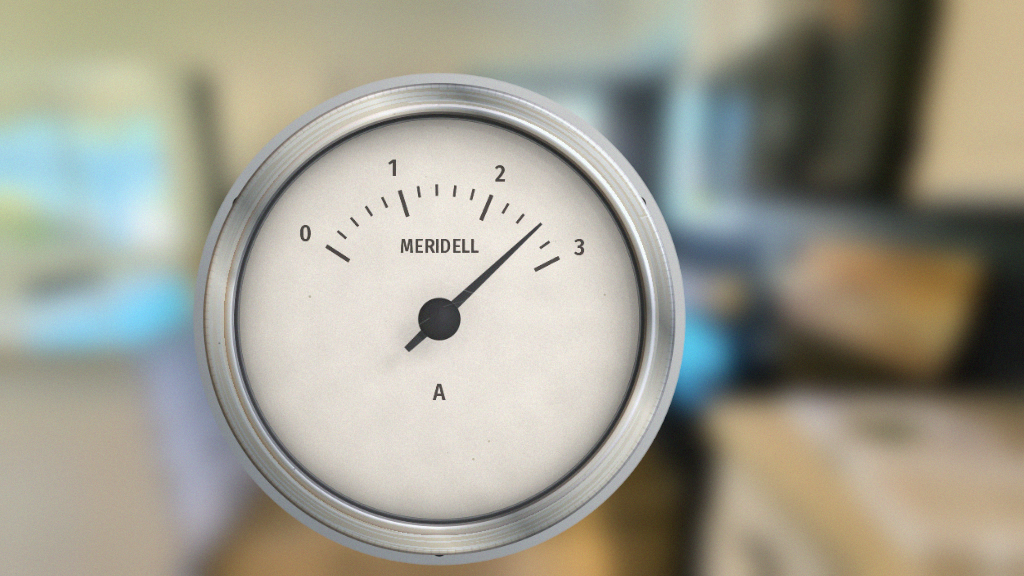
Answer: 2.6
